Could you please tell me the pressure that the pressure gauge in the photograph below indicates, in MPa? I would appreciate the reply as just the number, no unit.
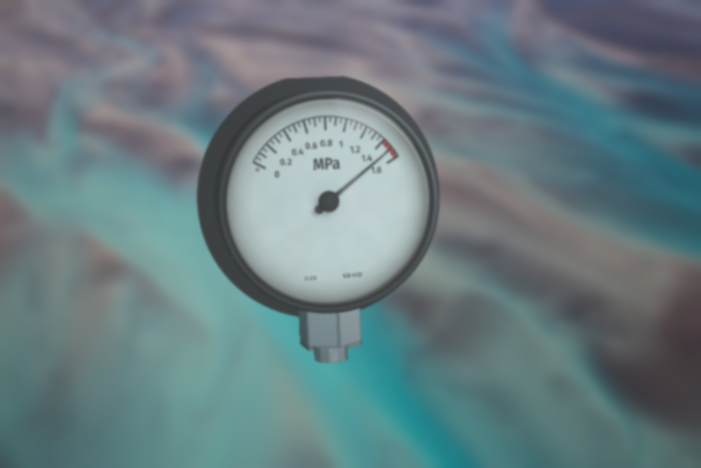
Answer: 1.5
